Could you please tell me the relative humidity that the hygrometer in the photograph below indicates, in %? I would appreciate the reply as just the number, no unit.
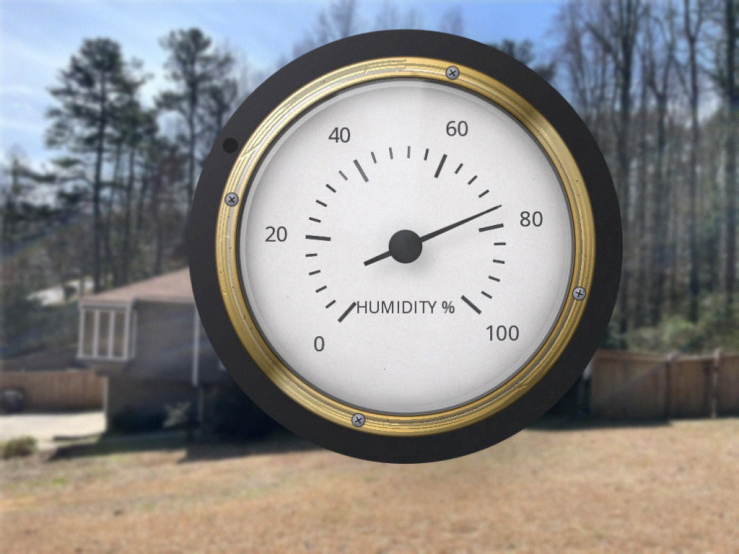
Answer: 76
